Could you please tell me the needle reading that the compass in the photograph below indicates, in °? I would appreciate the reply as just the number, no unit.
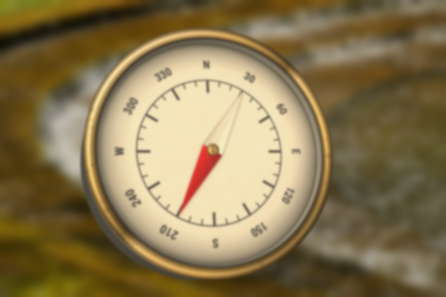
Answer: 210
